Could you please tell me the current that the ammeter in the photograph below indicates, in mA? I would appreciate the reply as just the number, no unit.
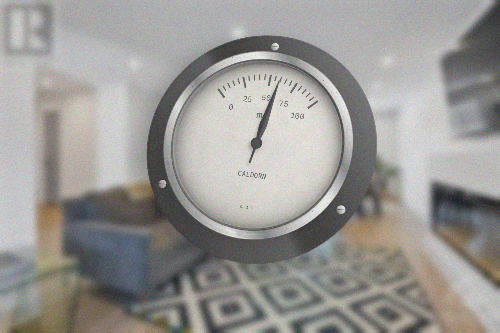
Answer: 60
